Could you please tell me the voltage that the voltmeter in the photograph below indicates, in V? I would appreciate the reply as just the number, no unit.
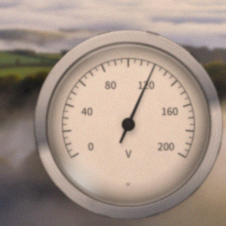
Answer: 120
